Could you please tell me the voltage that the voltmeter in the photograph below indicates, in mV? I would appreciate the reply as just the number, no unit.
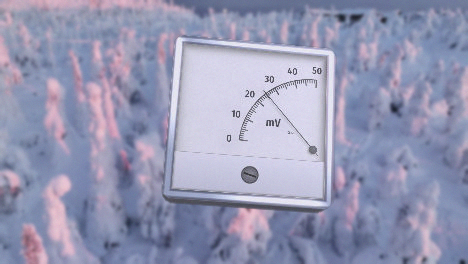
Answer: 25
